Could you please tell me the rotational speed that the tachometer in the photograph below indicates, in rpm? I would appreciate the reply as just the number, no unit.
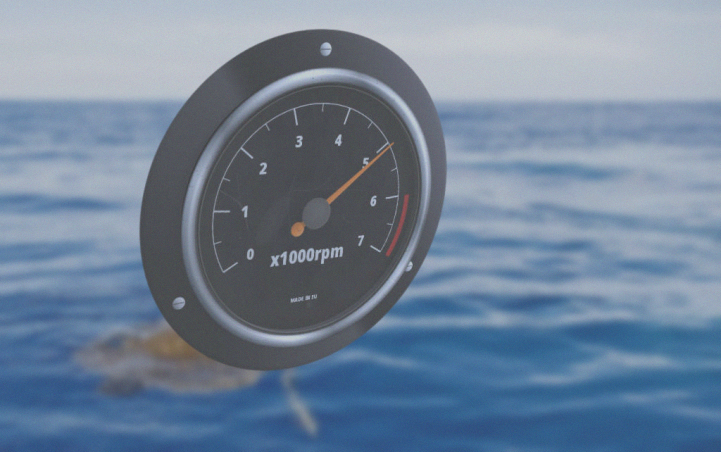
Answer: 5000
